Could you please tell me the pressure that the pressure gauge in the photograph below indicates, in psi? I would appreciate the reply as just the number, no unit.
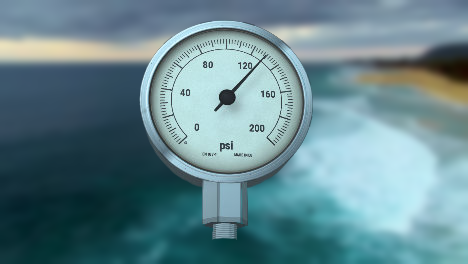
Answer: 130
